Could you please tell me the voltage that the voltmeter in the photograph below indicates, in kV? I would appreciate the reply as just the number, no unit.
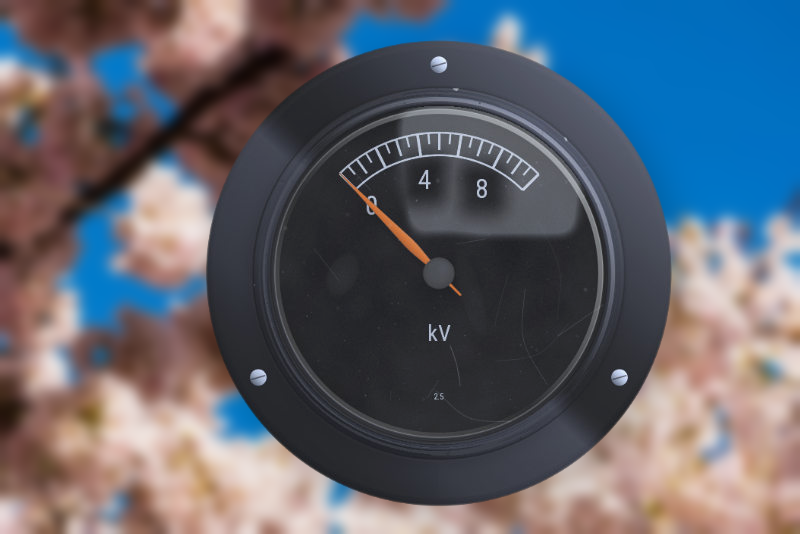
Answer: 0
